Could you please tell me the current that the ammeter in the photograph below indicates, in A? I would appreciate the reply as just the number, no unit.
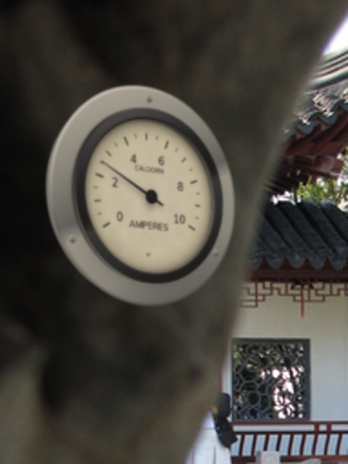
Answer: 2.5
